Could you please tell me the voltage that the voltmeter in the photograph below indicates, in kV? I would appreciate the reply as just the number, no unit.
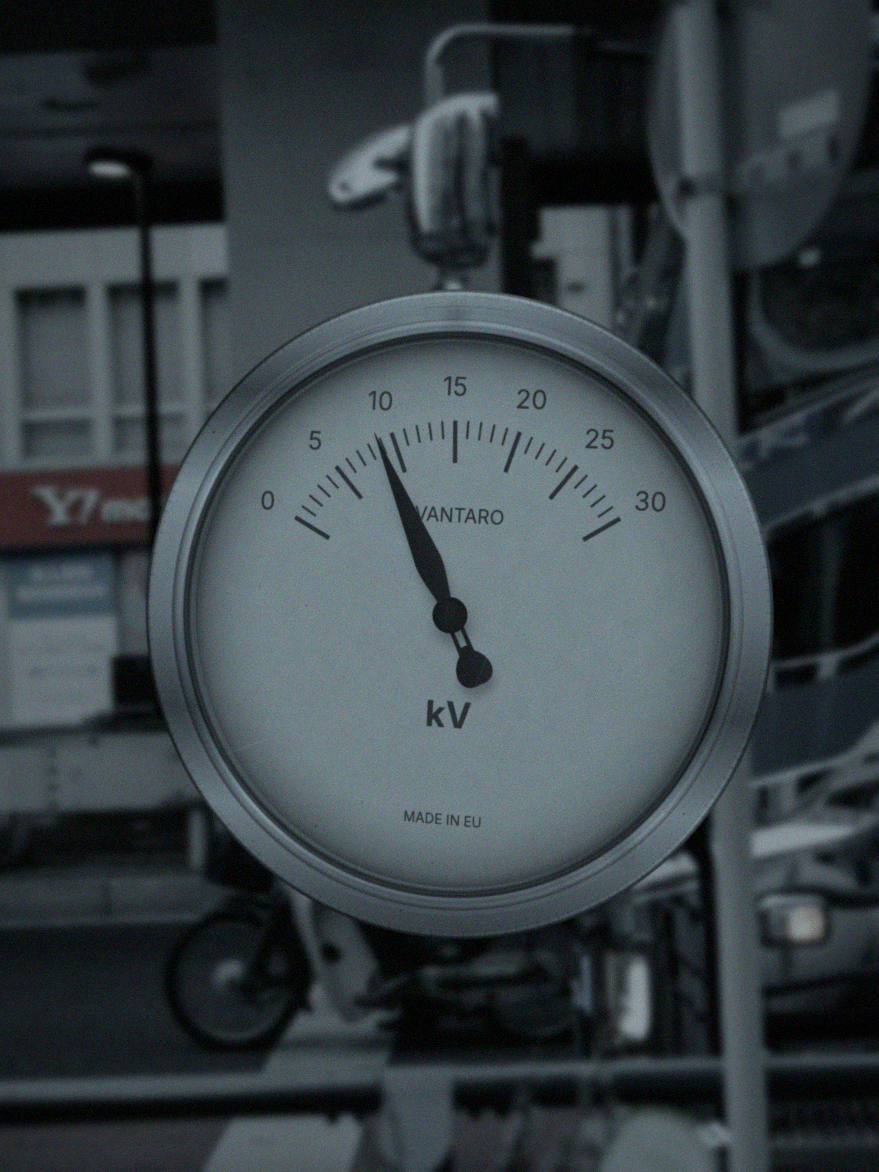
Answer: 9
